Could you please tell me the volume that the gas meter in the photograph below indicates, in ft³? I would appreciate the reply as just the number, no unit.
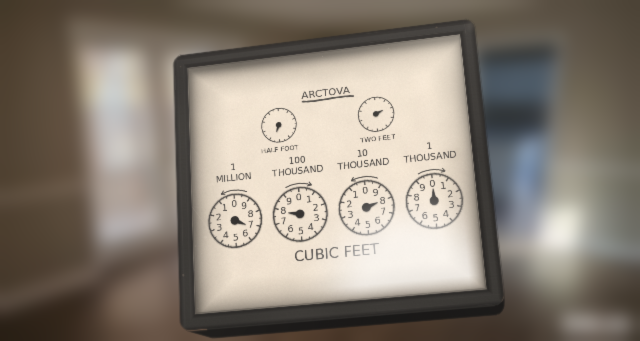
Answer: 678000
